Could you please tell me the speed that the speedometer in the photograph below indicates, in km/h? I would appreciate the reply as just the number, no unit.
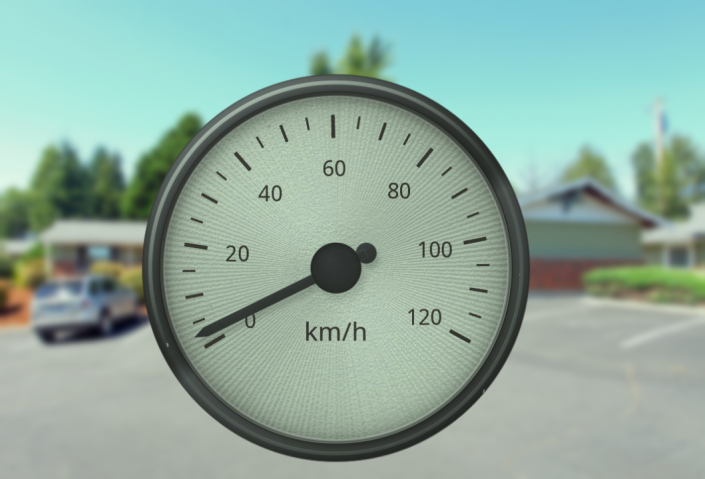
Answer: 2.5
